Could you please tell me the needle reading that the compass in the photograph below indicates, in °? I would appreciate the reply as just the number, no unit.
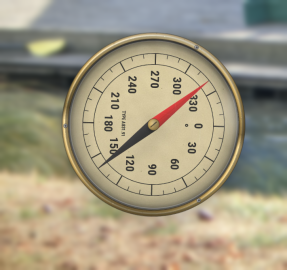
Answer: 320
